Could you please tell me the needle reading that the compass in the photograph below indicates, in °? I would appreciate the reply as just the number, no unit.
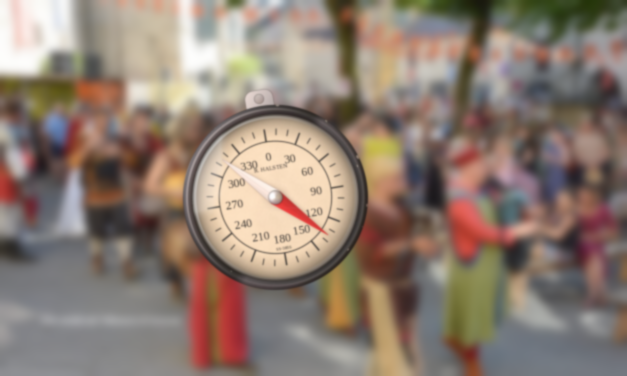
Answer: 135
